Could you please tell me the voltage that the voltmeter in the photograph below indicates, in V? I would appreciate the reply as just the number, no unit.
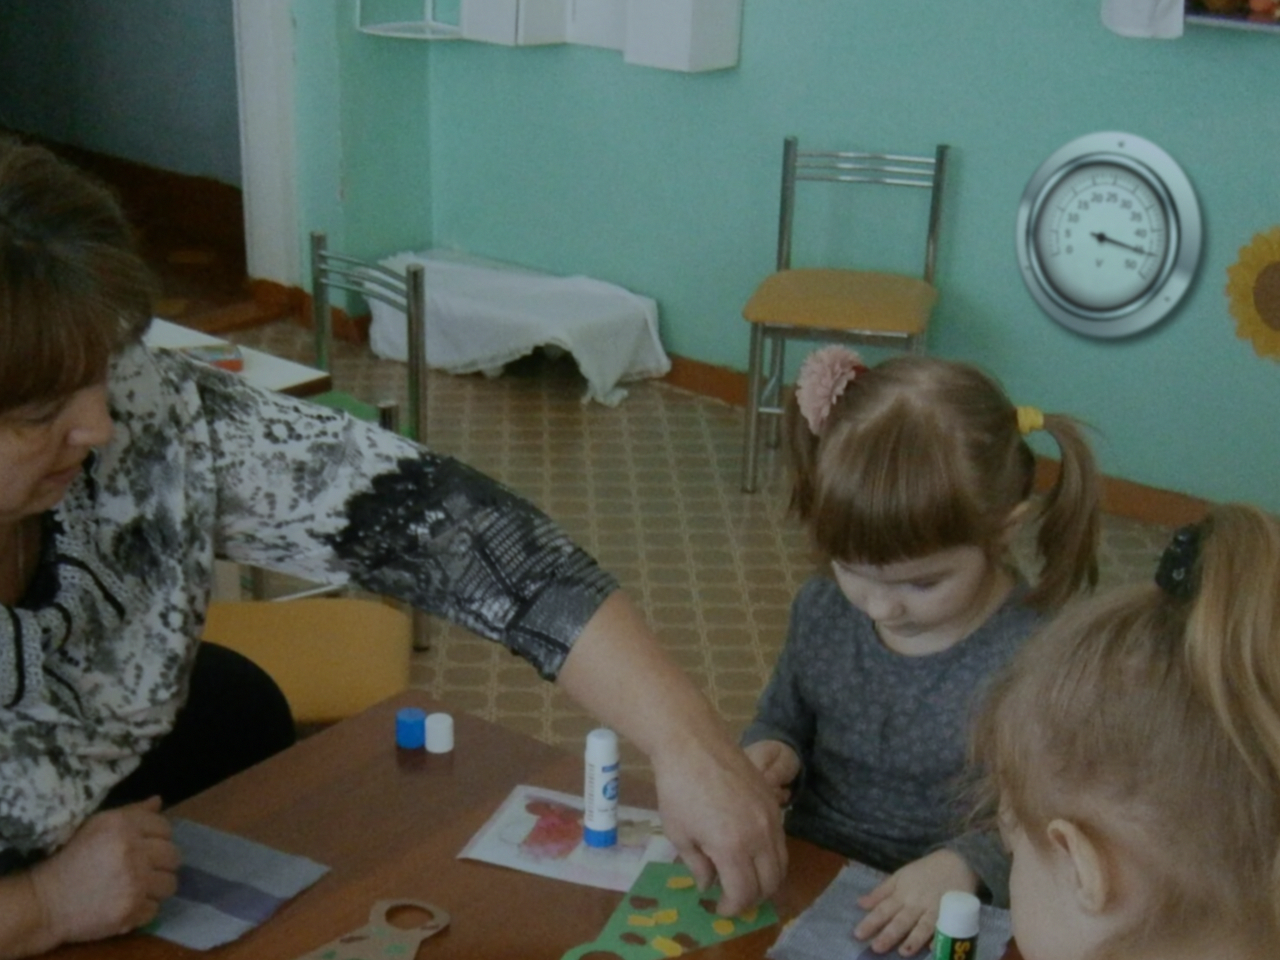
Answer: 45
